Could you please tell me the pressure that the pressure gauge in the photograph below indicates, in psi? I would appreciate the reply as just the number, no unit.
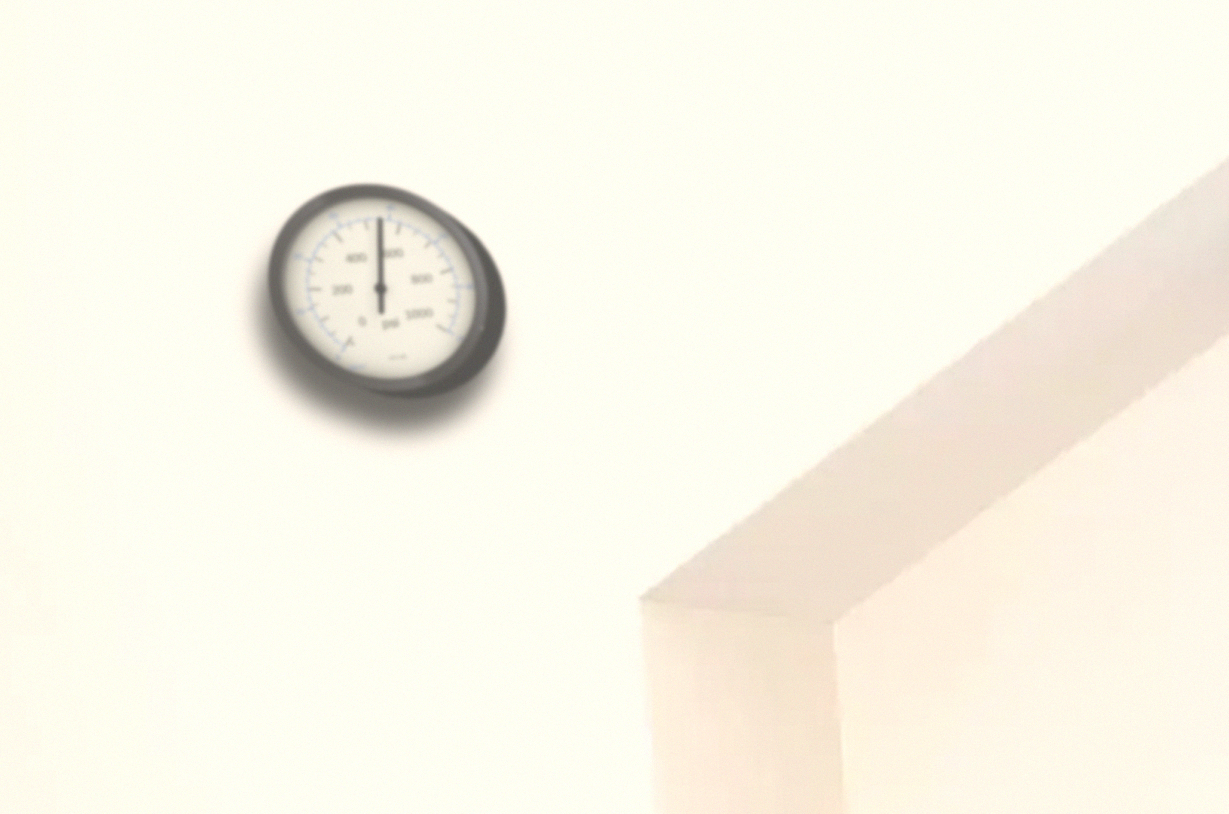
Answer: 550
